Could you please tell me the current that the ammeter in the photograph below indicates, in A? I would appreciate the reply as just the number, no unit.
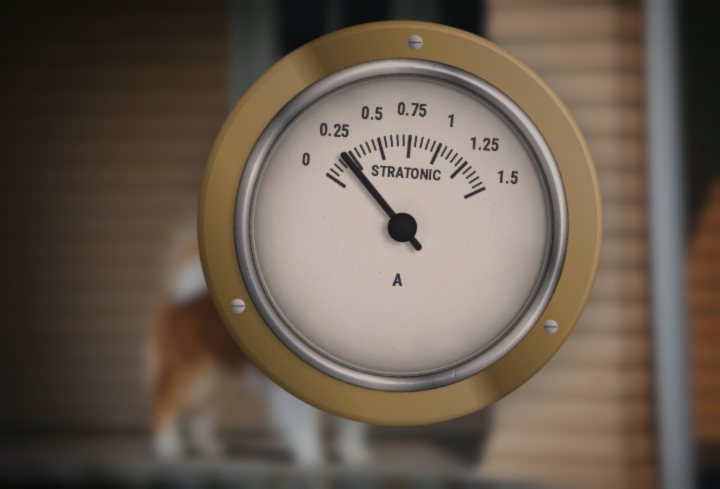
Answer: 0.2
